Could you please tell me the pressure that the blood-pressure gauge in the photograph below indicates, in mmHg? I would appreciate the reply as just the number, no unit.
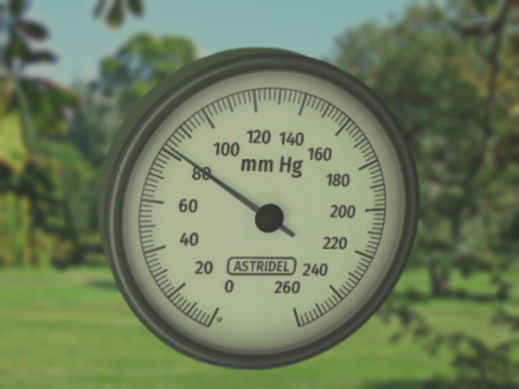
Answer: 82
